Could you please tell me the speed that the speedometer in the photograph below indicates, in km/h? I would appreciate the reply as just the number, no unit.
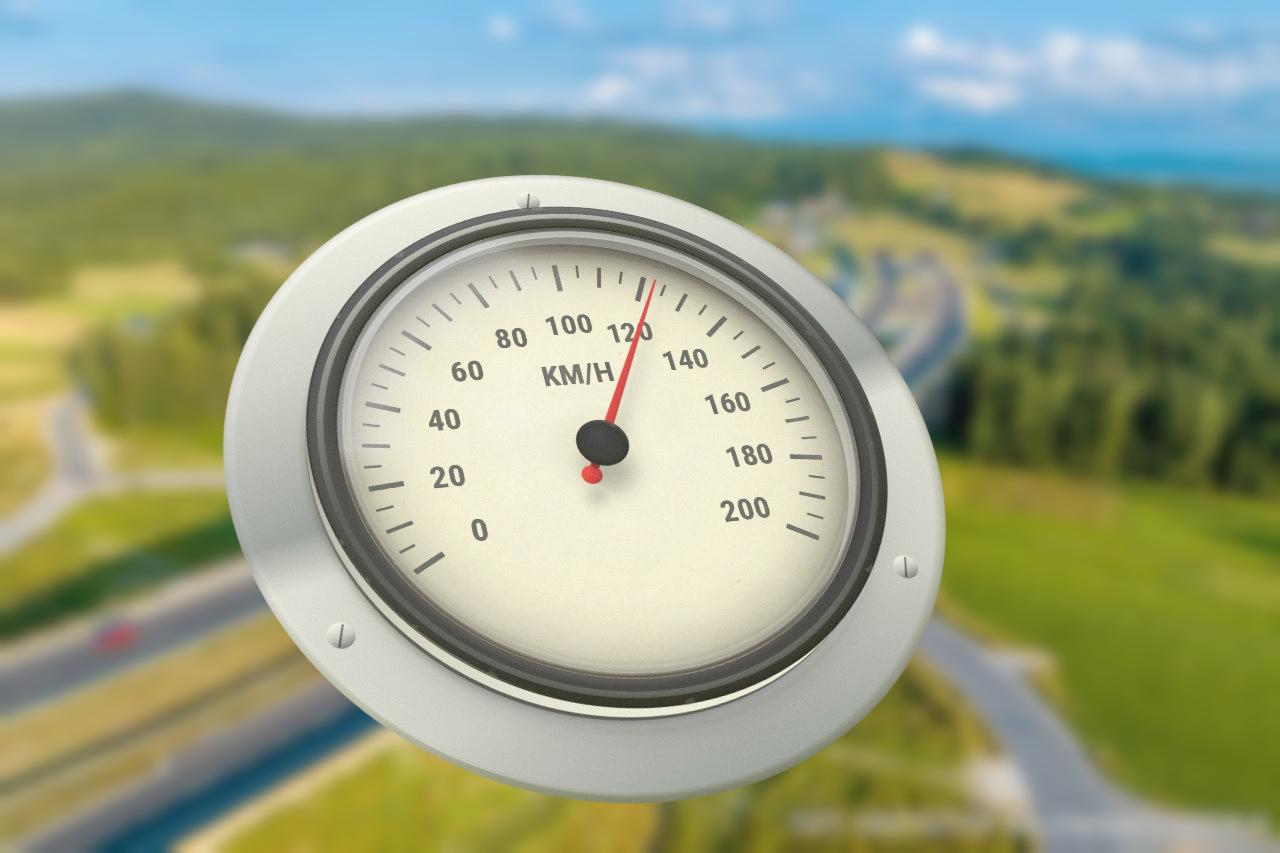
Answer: 122.5
